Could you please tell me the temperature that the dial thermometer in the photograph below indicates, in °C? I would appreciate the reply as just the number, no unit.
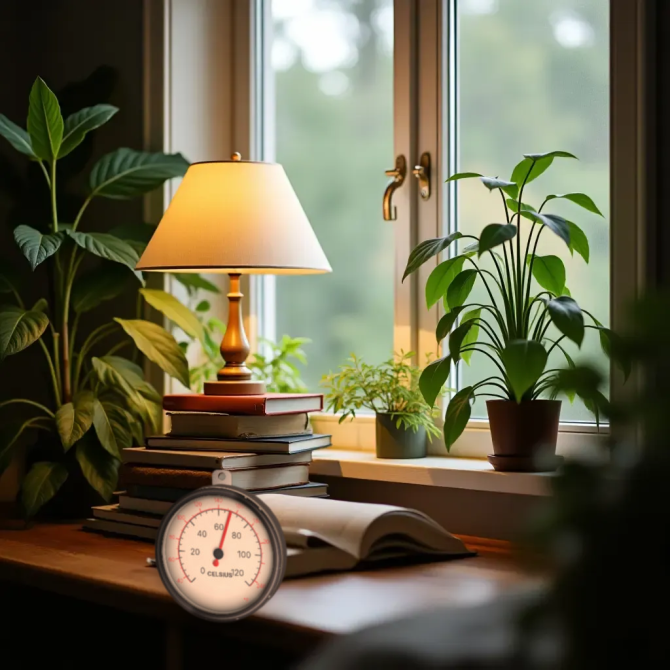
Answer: 68
